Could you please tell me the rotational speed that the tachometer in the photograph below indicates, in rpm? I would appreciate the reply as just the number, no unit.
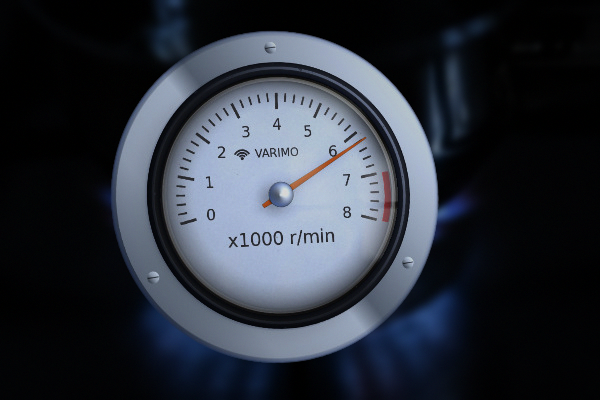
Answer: 6200
